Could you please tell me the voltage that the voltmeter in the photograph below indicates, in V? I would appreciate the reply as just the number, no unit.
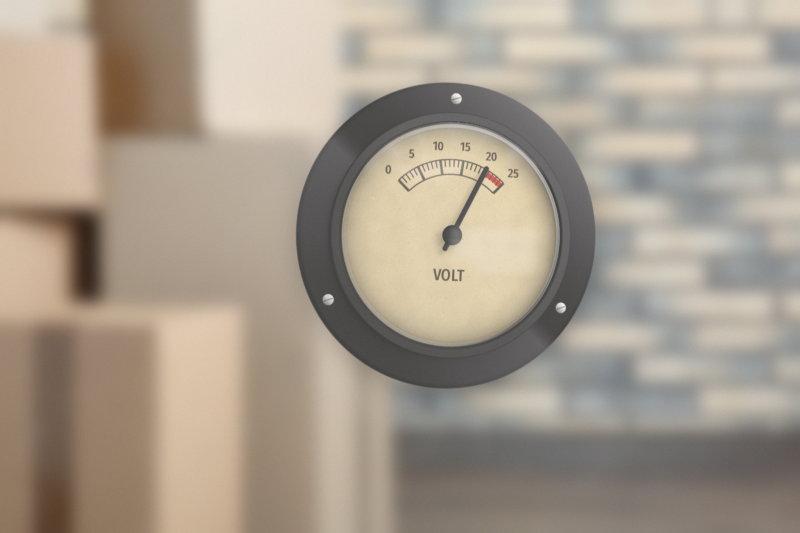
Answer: 20
